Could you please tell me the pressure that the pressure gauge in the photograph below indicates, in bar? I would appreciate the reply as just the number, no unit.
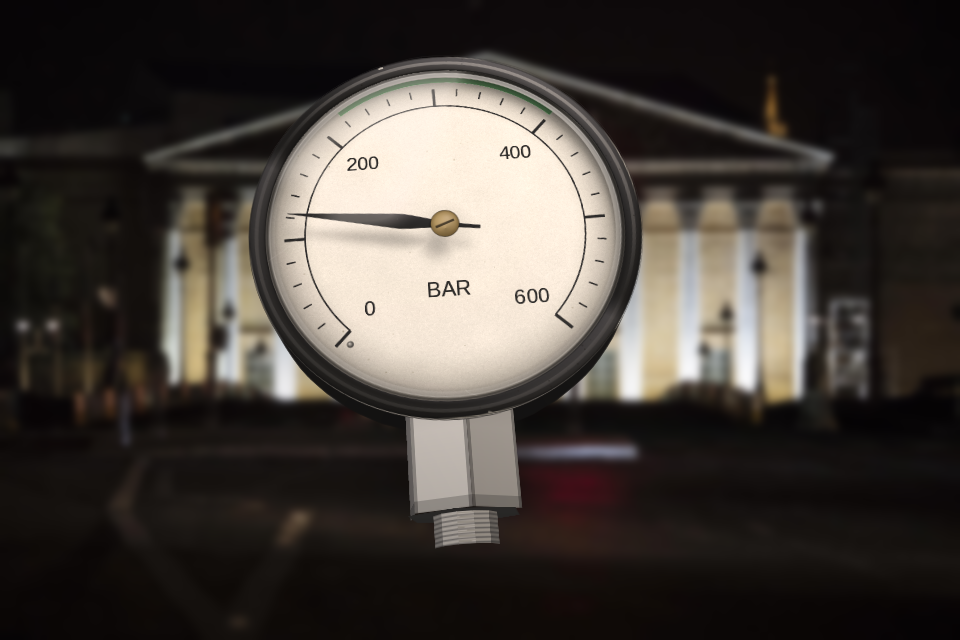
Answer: 120
